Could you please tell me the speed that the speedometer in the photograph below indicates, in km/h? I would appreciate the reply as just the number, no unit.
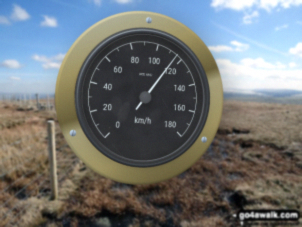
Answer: 115
